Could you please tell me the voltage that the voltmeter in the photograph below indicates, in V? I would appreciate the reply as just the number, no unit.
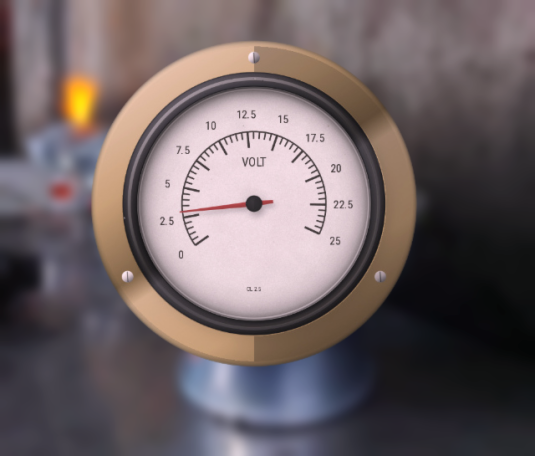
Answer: 3
